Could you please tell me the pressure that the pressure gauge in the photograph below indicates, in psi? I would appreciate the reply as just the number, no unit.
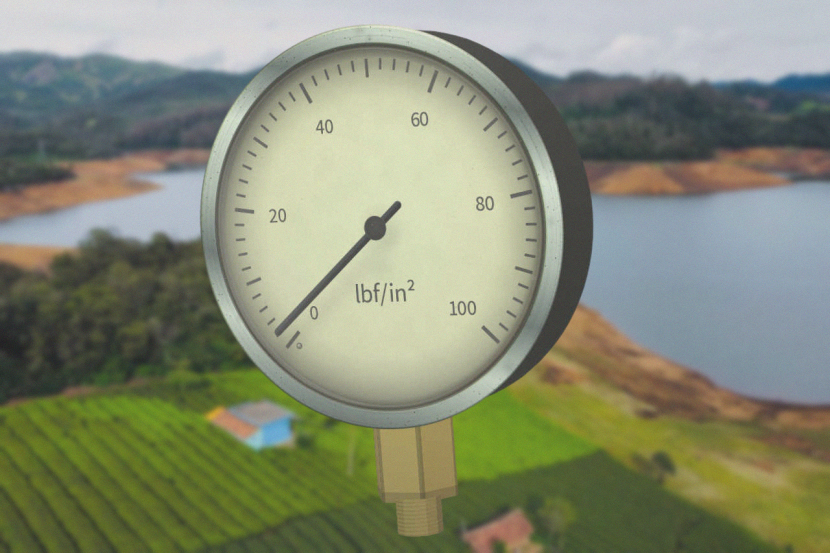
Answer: 2
